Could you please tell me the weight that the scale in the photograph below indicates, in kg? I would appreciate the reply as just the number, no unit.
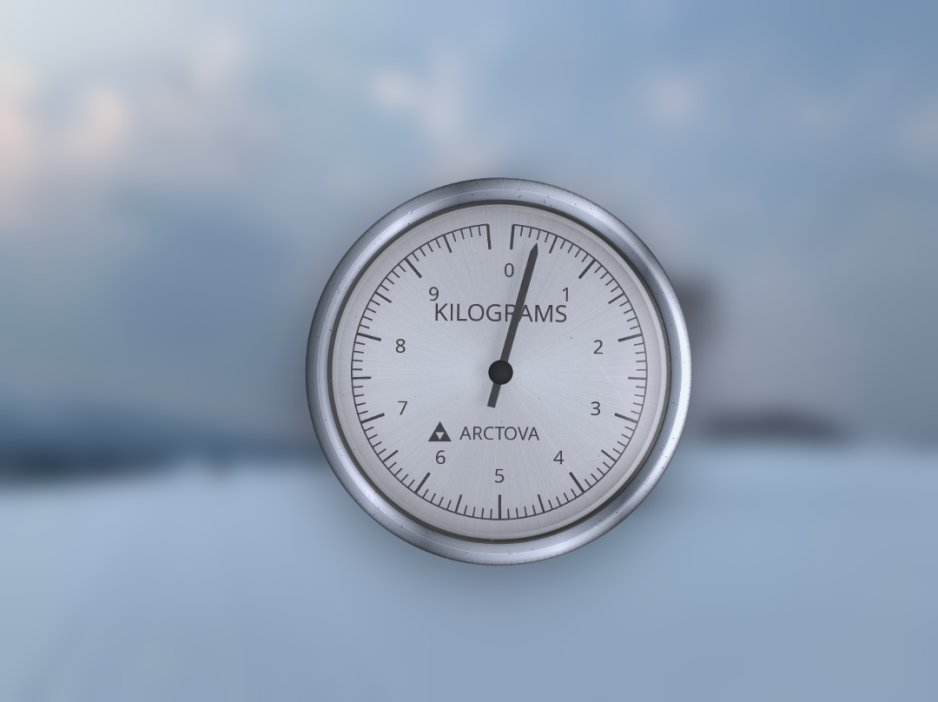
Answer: 0.3
